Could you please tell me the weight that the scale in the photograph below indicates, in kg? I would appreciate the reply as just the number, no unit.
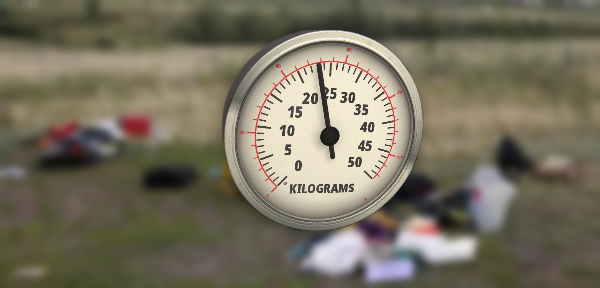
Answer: 23
